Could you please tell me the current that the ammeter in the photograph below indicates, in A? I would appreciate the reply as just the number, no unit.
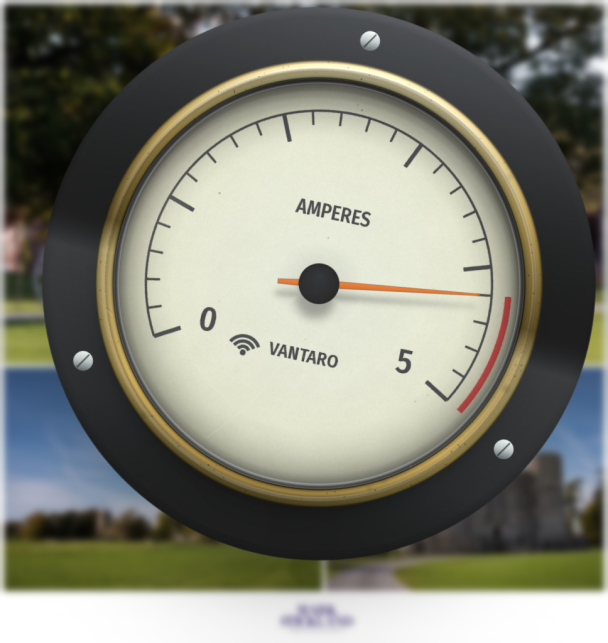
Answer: 4.2
